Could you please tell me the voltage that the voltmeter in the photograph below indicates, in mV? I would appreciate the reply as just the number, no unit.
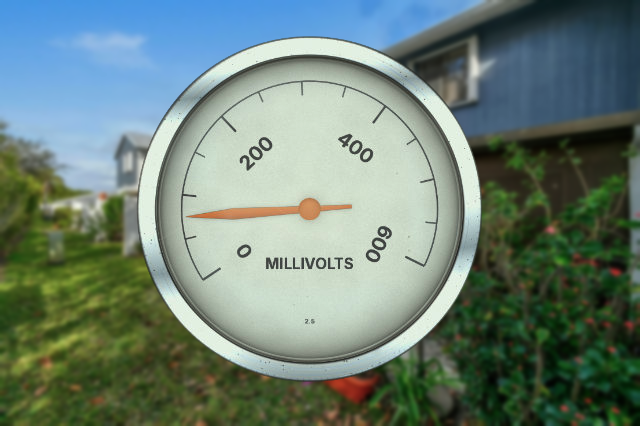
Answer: 75
